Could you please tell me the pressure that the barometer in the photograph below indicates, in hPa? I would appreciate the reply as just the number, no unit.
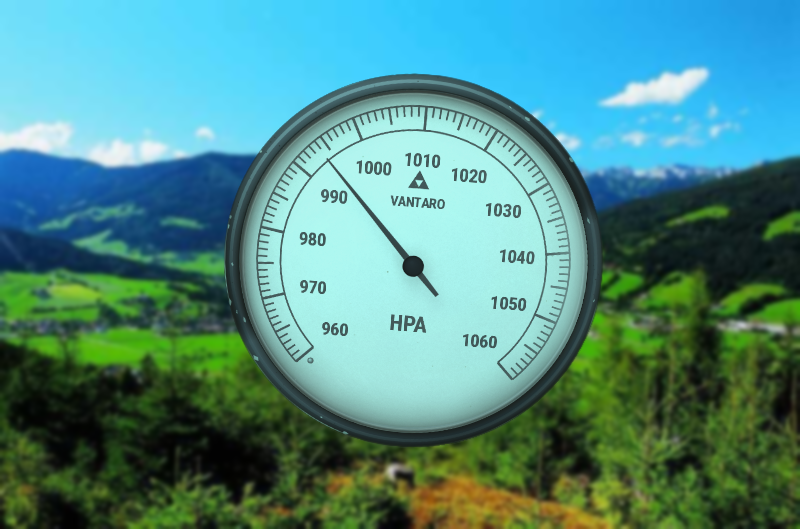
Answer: 994
